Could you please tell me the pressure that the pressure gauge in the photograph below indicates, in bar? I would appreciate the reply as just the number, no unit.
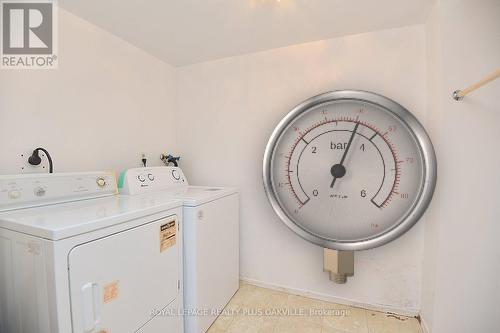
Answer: 3.5
